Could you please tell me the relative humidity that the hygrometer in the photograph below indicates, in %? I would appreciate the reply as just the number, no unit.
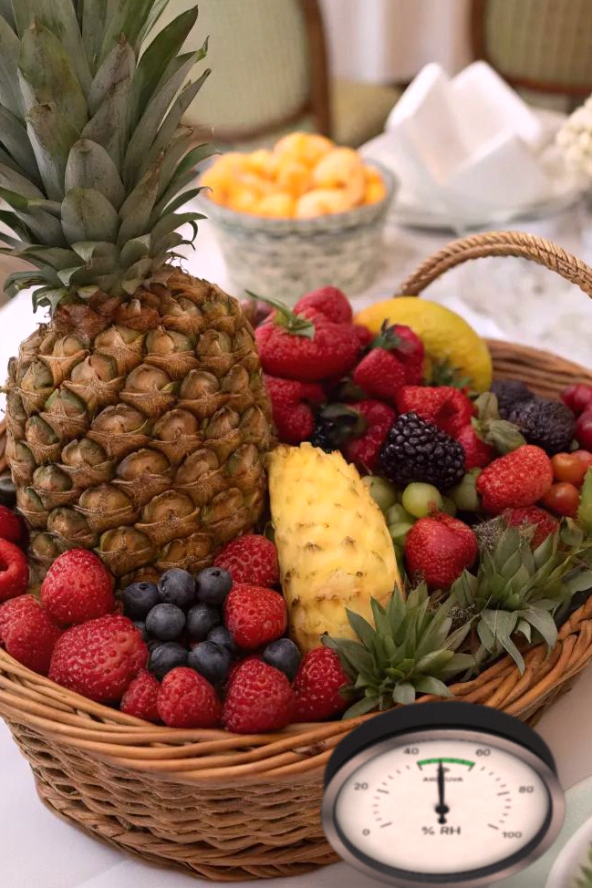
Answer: 48
